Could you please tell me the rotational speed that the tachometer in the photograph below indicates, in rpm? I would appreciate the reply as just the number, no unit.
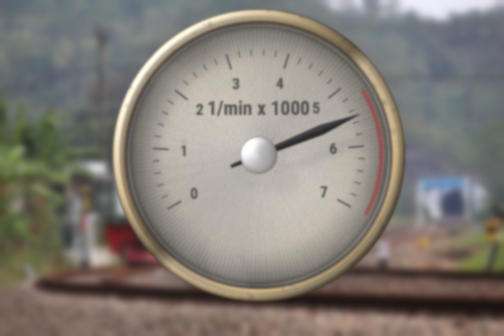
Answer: 5500
